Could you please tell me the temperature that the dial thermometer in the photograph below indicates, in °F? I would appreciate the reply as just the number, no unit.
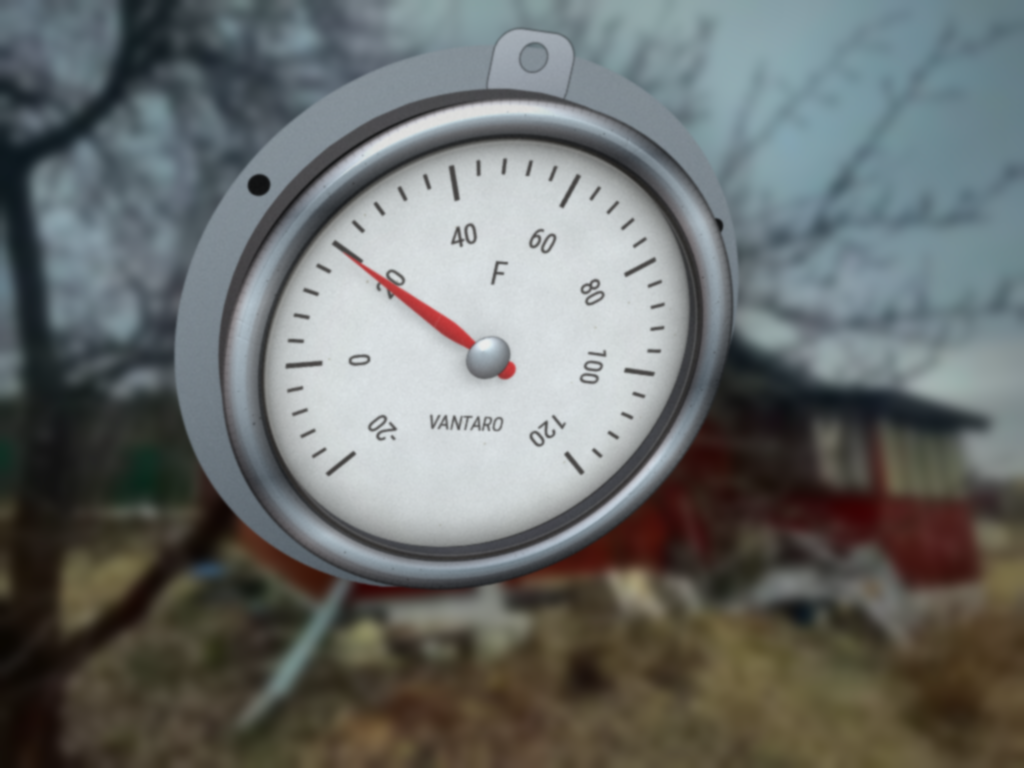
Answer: 20
